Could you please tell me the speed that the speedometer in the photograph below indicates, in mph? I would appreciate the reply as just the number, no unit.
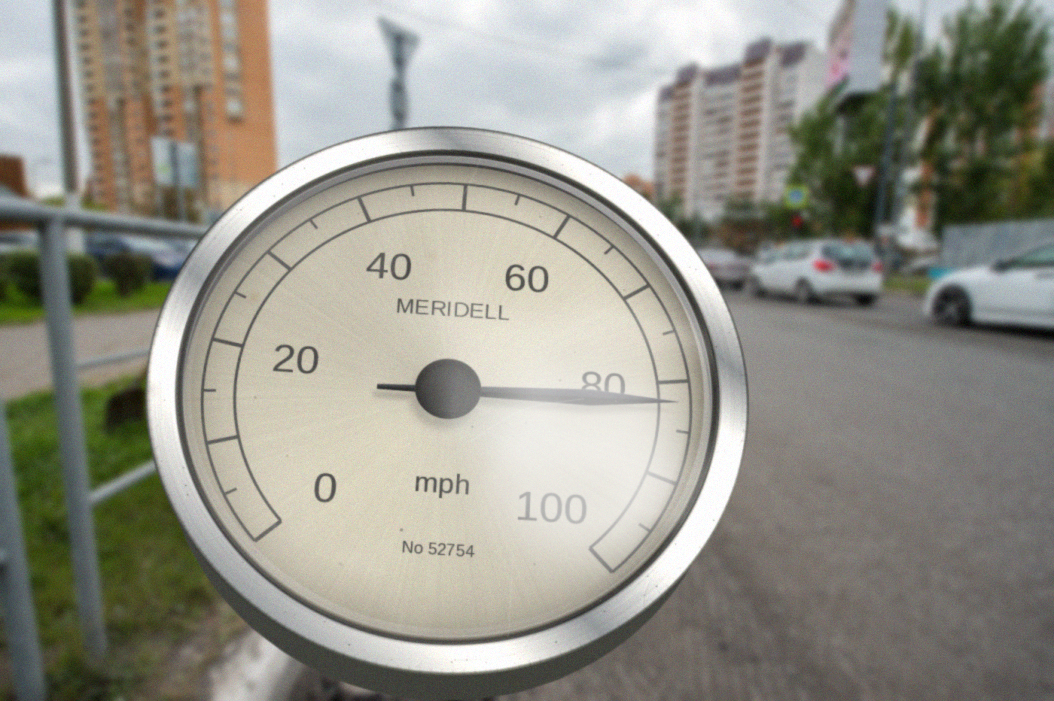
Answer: 82.5
